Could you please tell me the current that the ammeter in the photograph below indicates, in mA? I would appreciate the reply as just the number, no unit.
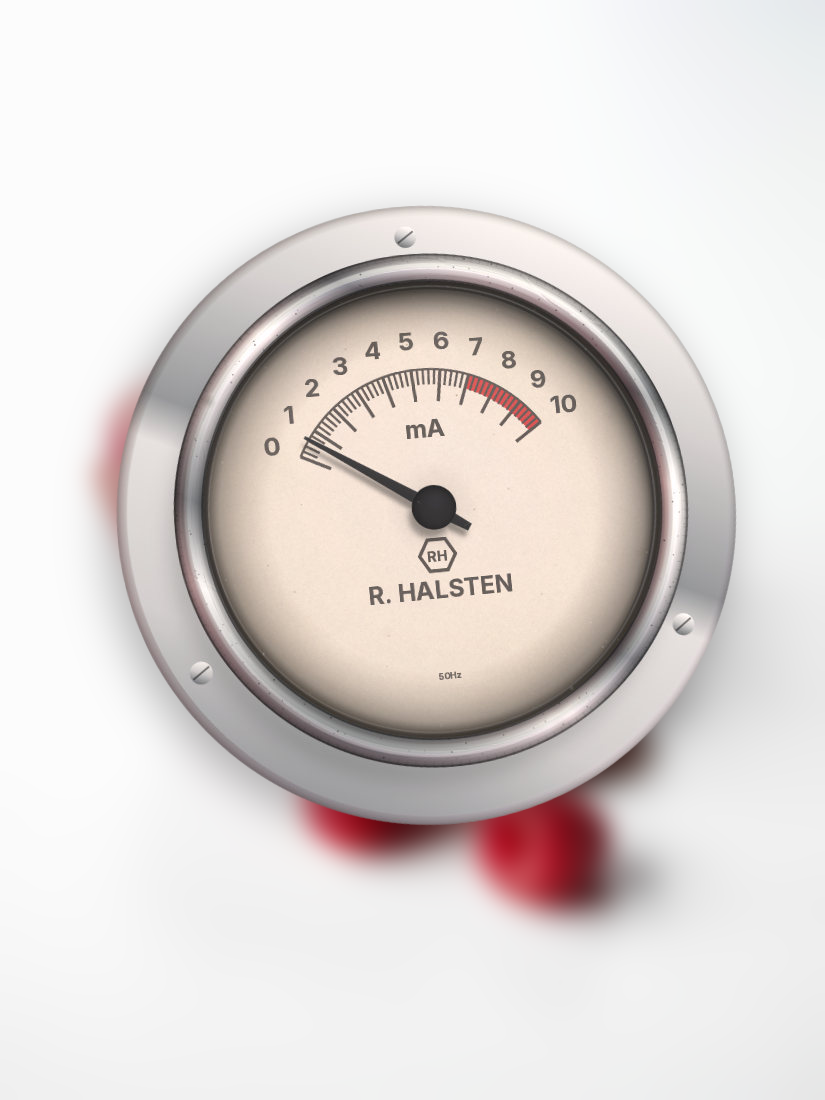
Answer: 0.6
